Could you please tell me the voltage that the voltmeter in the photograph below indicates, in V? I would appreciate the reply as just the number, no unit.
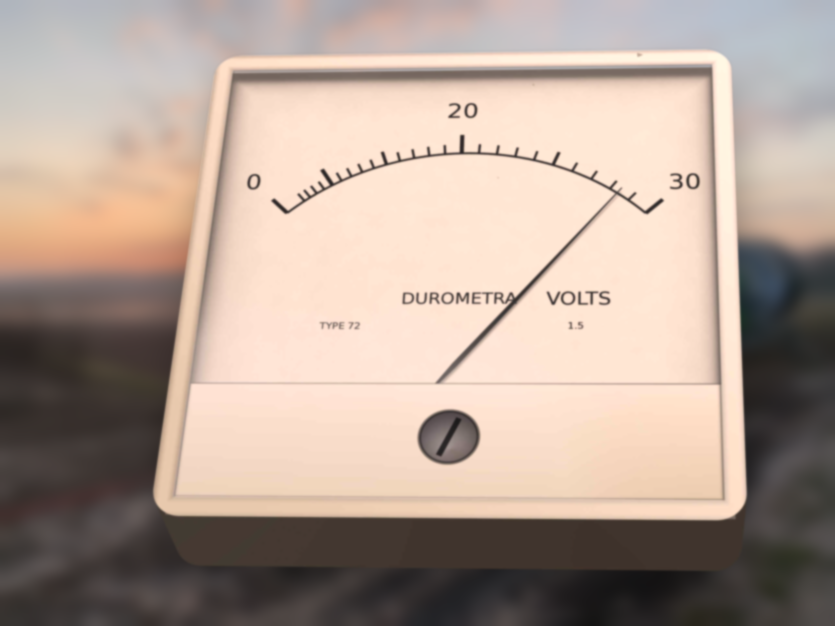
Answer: 28.5
